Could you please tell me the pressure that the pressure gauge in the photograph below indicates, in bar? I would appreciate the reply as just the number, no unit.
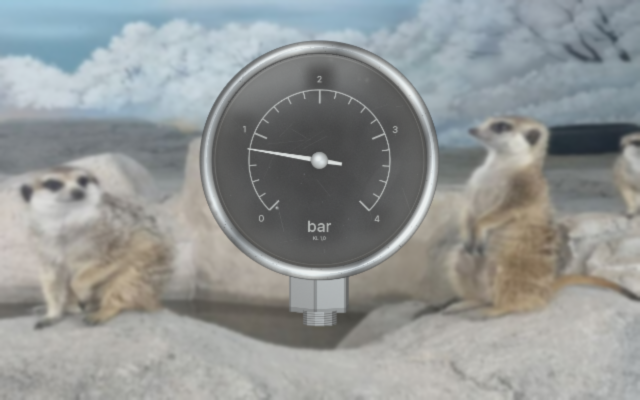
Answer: 0.8
